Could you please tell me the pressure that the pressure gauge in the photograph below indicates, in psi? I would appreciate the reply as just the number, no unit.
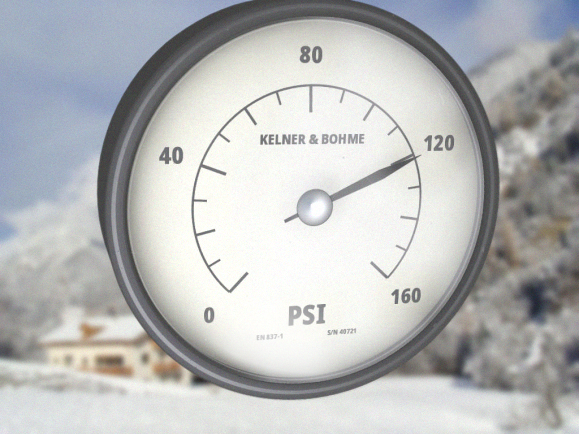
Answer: 120
